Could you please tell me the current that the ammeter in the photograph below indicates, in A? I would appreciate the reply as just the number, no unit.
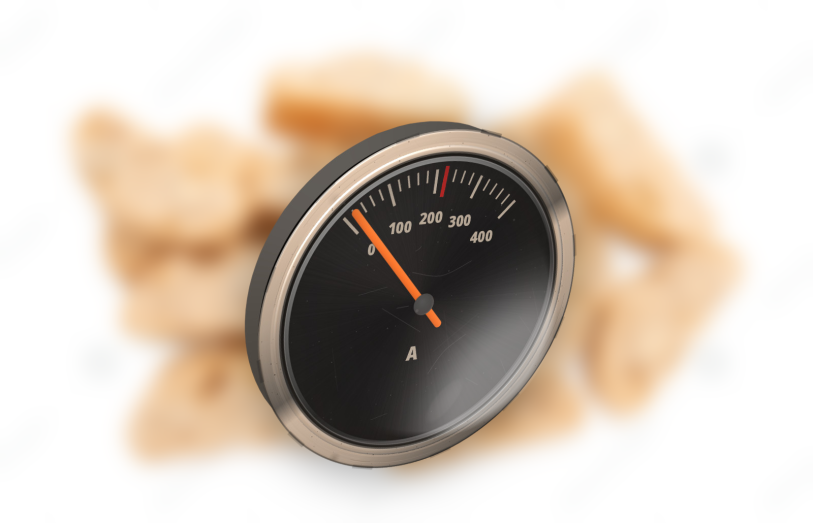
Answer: 20
